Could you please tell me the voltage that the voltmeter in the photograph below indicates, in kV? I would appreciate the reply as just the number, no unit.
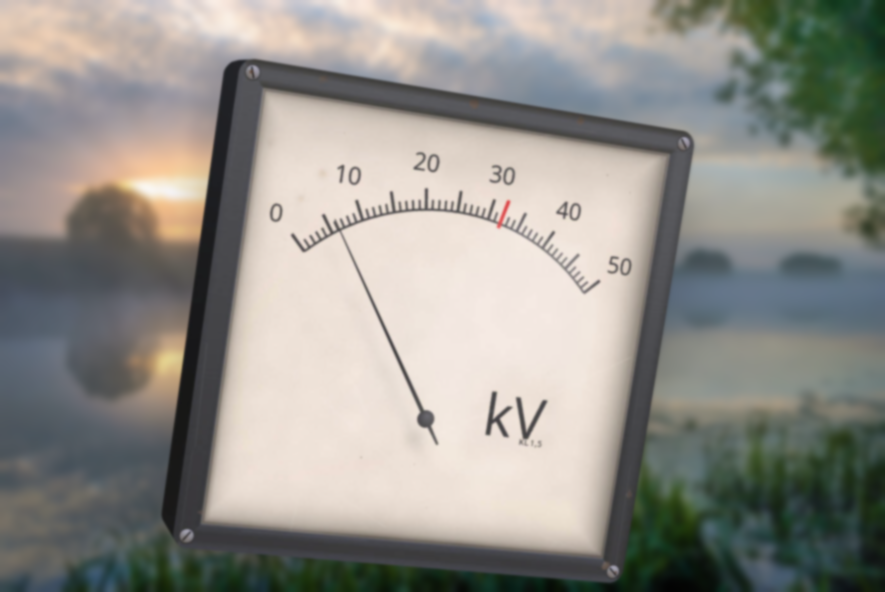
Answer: 6
